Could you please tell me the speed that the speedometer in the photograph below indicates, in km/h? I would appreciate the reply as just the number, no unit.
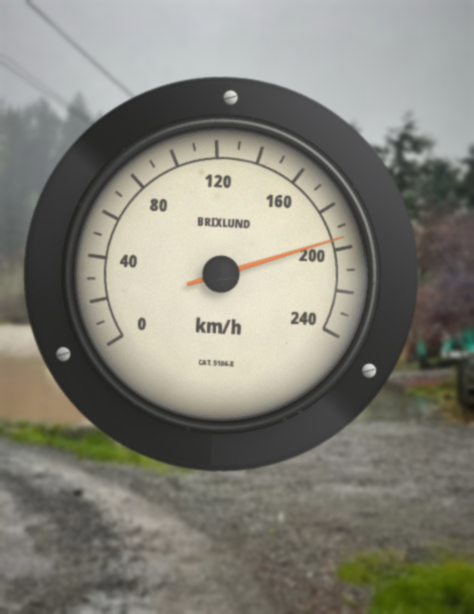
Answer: 195
